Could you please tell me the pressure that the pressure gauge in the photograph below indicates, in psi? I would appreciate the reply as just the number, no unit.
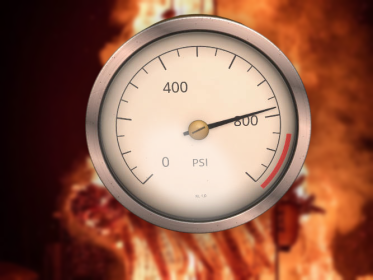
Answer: 775
